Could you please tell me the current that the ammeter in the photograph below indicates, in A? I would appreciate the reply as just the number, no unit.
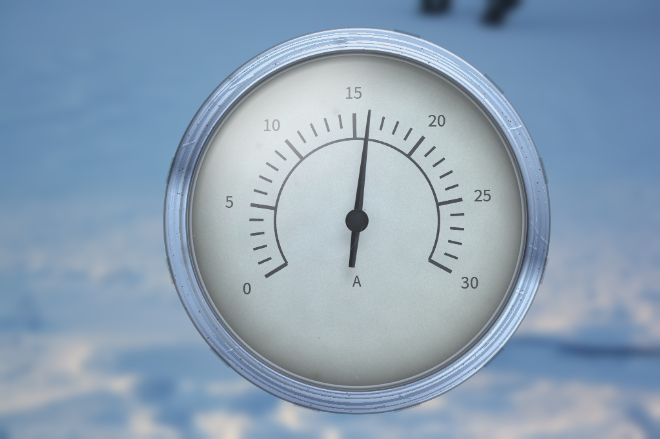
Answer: 16
